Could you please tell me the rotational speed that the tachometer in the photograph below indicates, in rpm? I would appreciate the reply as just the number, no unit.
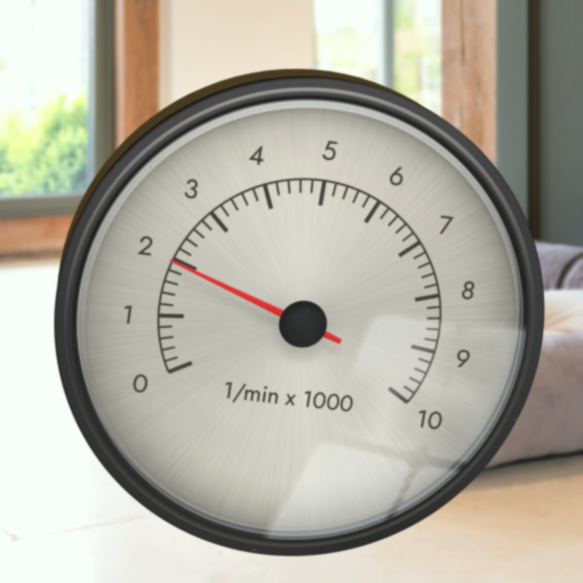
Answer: 2000
